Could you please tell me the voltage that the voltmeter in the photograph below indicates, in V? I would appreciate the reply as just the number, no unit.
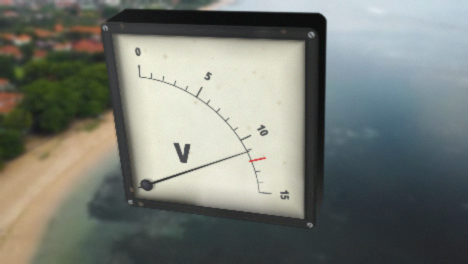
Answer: 11
